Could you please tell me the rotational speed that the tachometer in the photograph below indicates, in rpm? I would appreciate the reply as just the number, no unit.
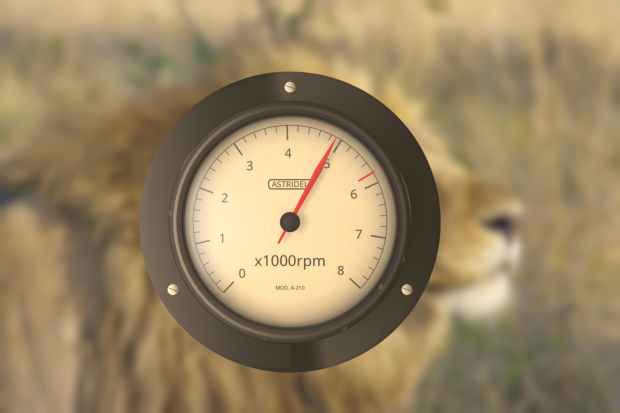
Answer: 4900
